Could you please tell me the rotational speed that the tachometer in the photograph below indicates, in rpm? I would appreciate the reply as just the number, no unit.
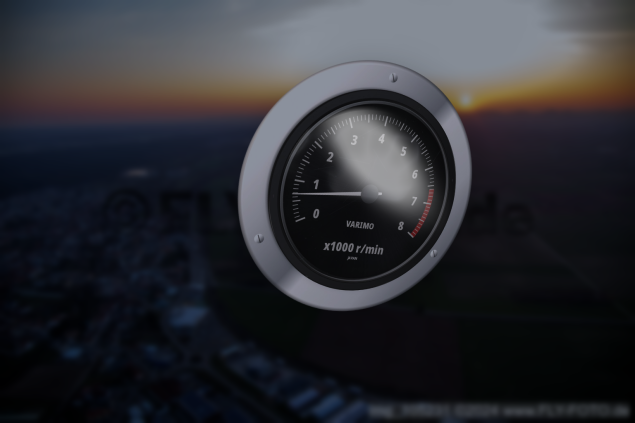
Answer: 700
